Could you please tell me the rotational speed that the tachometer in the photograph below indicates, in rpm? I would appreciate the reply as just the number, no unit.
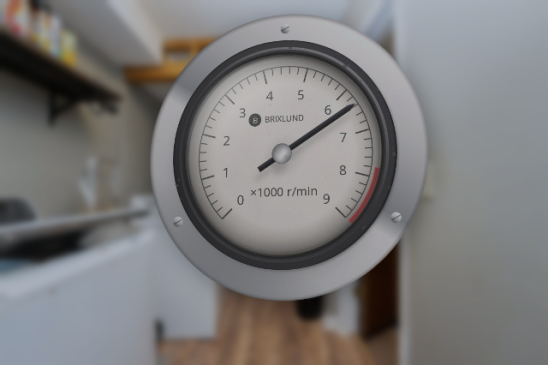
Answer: 6400
